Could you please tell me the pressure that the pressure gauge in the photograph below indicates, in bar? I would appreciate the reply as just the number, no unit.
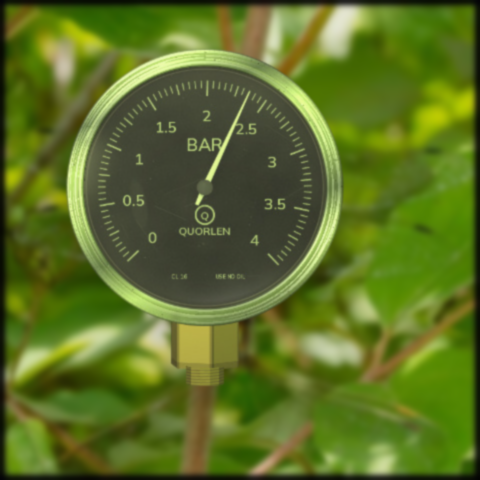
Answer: 2.35
